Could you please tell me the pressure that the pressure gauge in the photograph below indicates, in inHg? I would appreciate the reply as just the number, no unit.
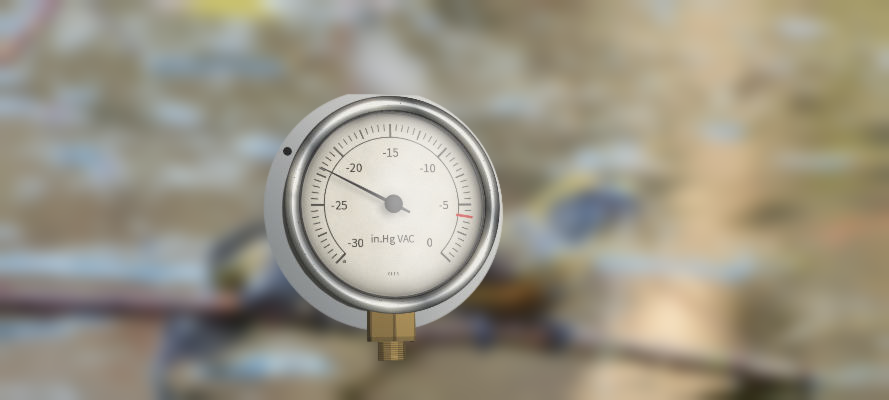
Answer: -22
